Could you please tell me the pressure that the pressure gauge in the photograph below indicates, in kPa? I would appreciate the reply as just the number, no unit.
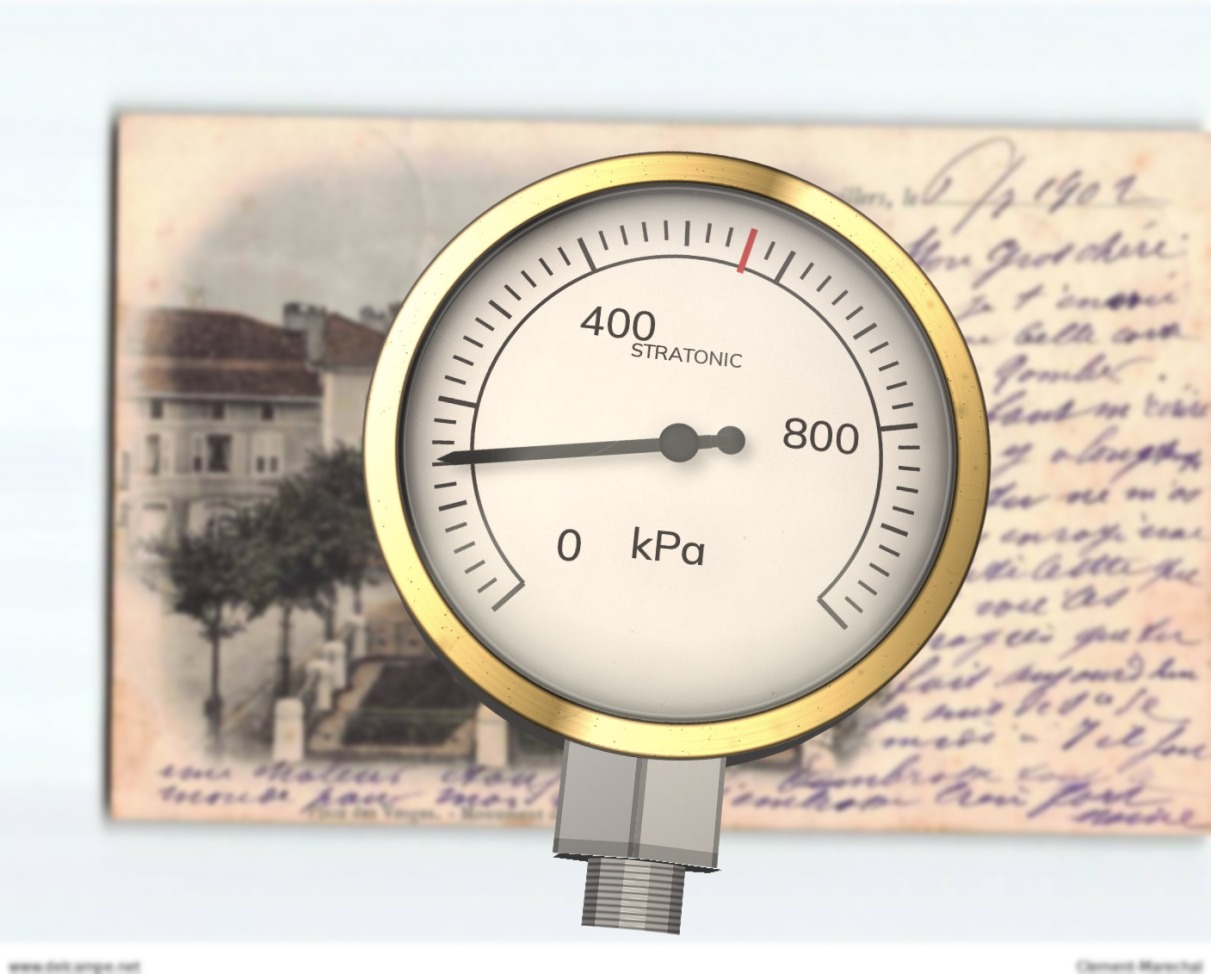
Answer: 140
